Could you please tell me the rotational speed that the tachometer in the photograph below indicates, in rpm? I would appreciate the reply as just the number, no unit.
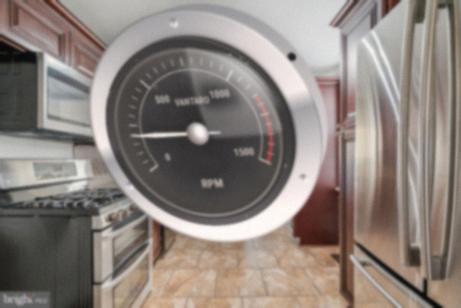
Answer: 200
